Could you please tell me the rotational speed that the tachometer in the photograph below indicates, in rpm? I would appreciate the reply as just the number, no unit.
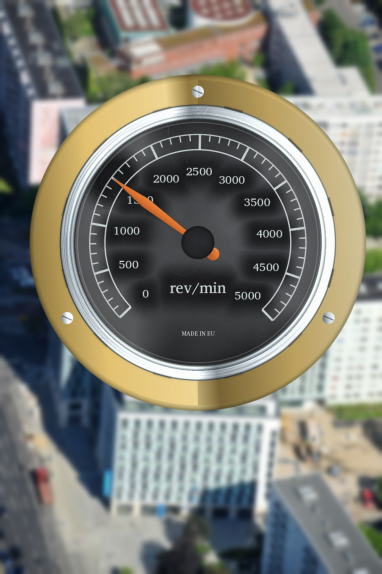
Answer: 1500
